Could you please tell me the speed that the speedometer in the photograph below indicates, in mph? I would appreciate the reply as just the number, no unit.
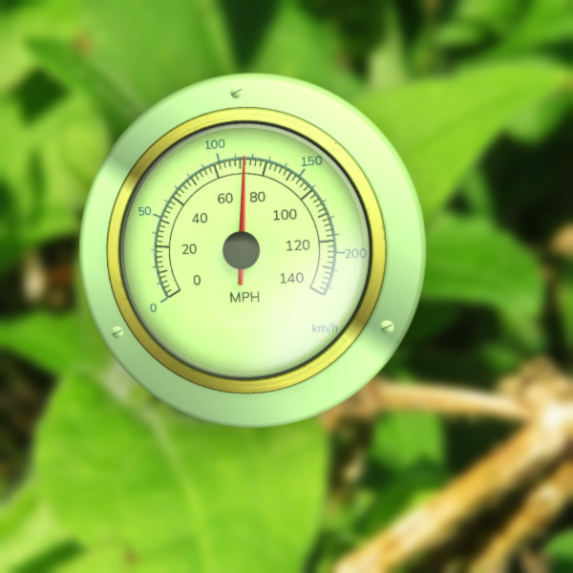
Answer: 72
